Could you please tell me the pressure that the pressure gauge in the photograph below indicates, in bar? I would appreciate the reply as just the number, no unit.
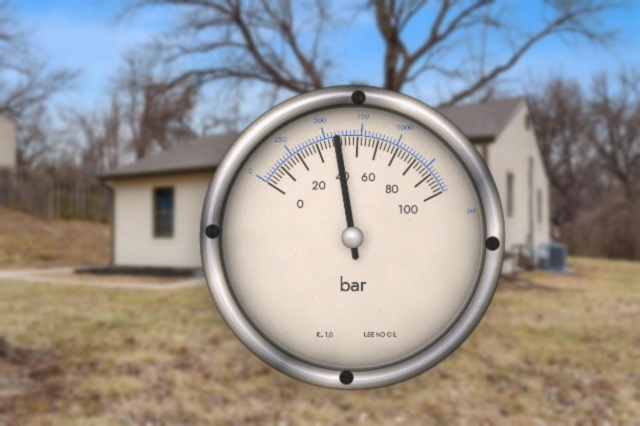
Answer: 40
